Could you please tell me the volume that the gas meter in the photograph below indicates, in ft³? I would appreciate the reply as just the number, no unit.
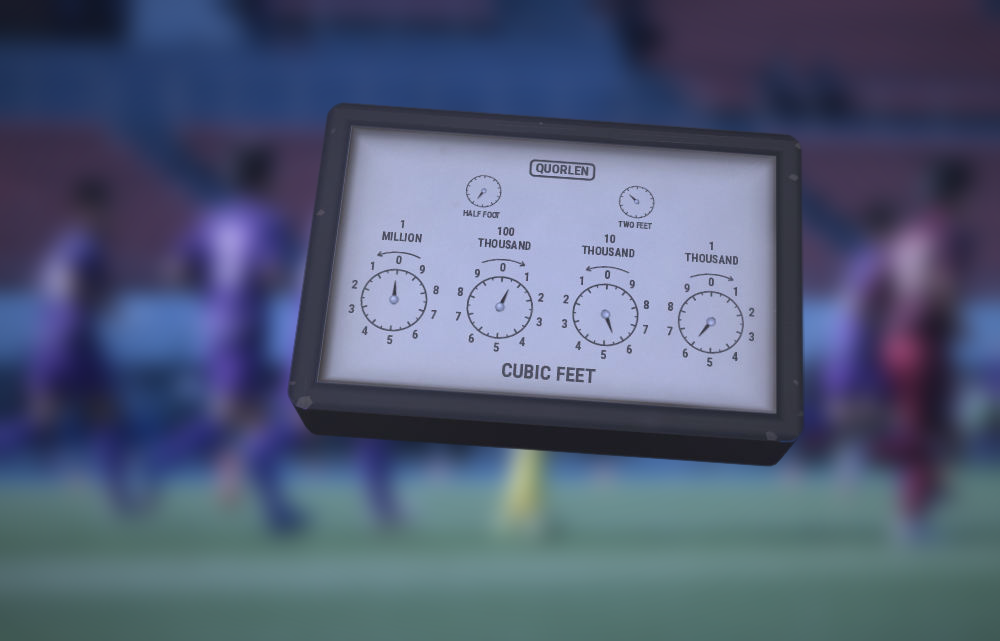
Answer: 5600
